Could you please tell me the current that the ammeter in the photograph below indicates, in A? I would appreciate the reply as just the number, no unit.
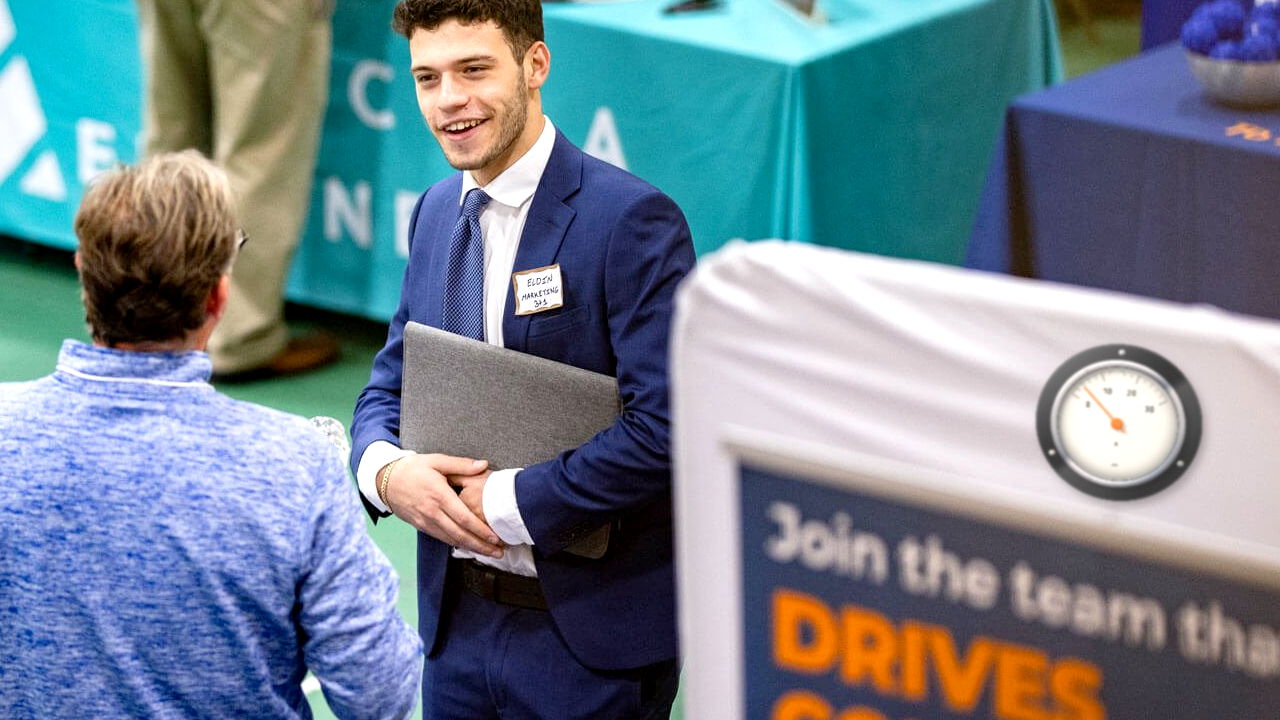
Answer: 4
